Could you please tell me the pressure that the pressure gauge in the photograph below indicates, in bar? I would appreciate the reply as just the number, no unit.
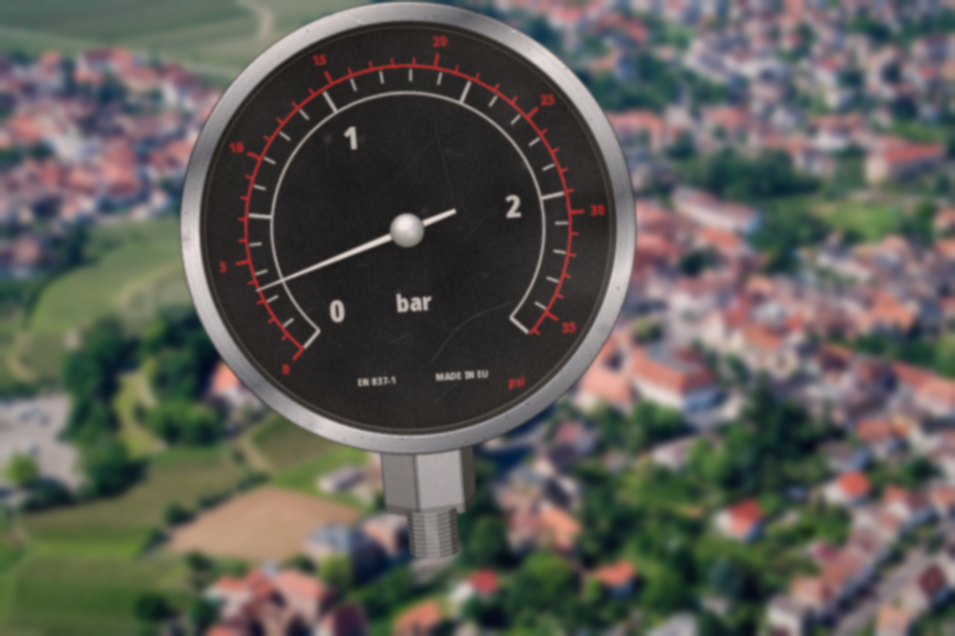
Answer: 0.25
